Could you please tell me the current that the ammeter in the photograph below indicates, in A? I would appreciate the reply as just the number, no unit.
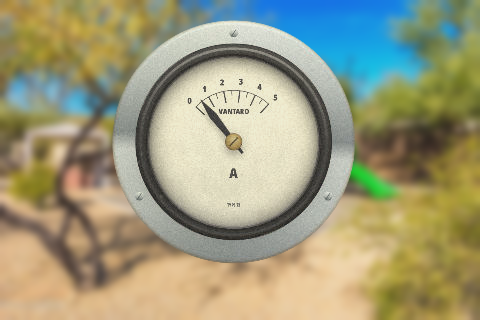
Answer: 0.5
